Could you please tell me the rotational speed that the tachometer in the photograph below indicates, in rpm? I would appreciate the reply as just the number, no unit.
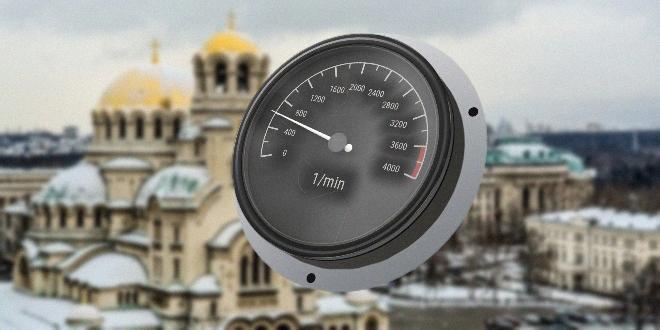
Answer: 600
